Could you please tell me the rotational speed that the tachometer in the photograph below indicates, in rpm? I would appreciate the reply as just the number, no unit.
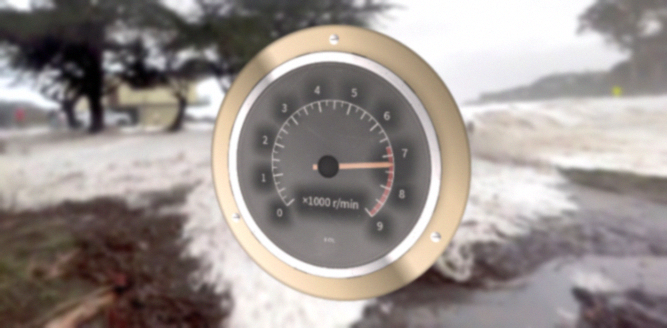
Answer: 7250
